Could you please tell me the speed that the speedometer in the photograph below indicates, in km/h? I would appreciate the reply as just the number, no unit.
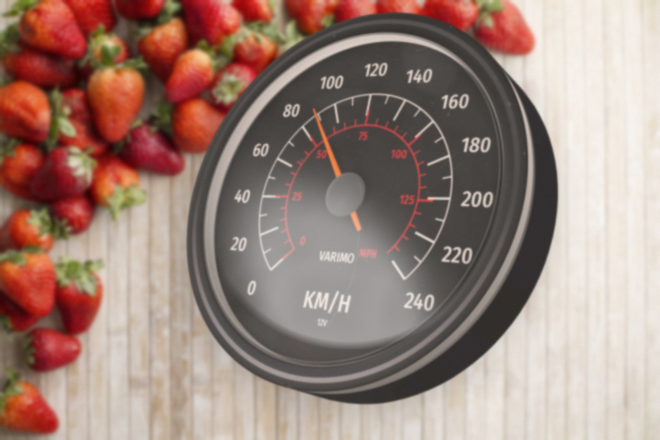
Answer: 90
